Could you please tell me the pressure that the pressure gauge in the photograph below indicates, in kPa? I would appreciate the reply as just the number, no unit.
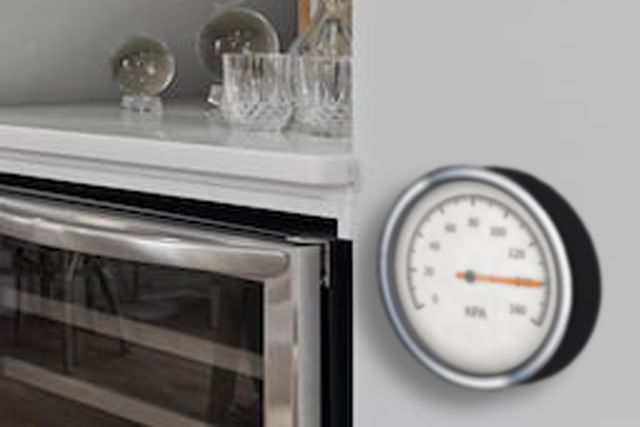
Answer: 140
